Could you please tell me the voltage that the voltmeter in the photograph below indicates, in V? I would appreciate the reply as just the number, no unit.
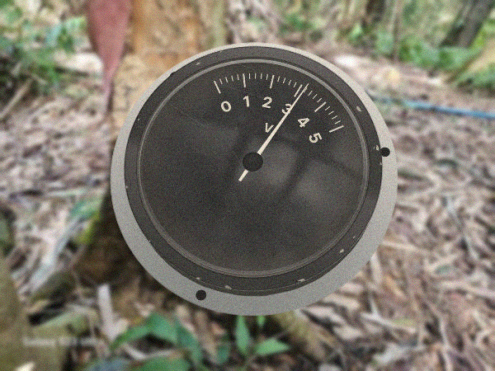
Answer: 3.2
